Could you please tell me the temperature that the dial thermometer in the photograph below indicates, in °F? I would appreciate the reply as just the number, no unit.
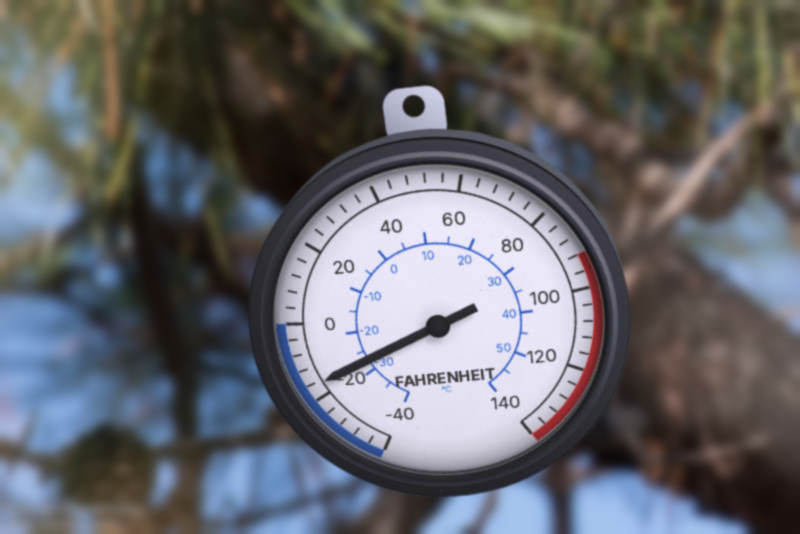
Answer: -16
